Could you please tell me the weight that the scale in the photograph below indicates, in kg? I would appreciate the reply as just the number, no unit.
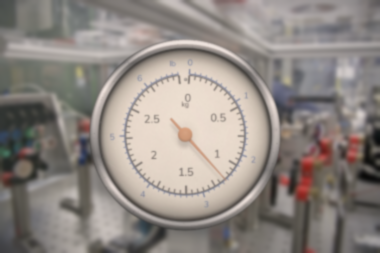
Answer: 1.15
